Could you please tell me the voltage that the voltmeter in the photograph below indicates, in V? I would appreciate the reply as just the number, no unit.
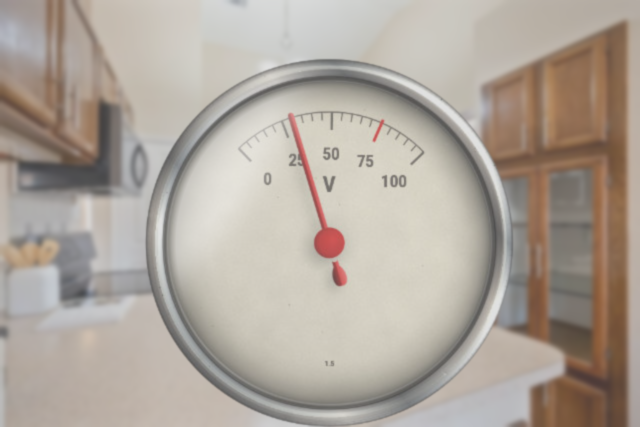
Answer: 30
